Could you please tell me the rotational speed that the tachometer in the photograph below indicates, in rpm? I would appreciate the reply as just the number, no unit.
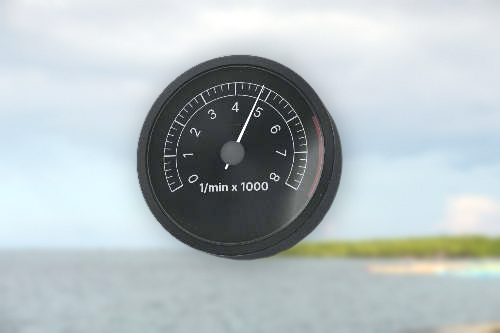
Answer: 4800
